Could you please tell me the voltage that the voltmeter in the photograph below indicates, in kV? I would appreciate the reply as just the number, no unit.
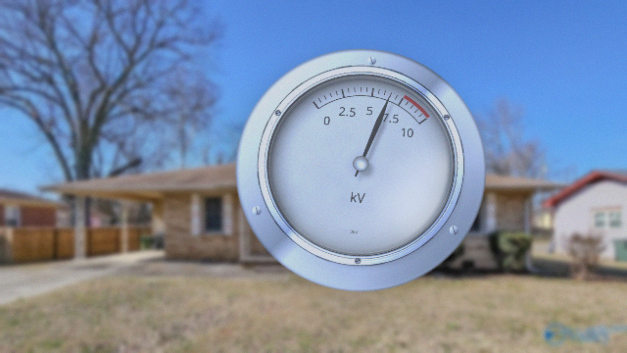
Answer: 6.5
